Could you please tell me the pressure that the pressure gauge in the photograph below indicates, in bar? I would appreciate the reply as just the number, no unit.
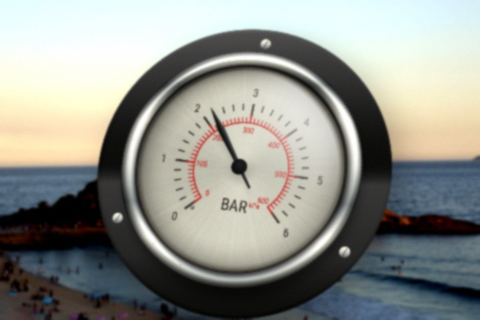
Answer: 2.2
